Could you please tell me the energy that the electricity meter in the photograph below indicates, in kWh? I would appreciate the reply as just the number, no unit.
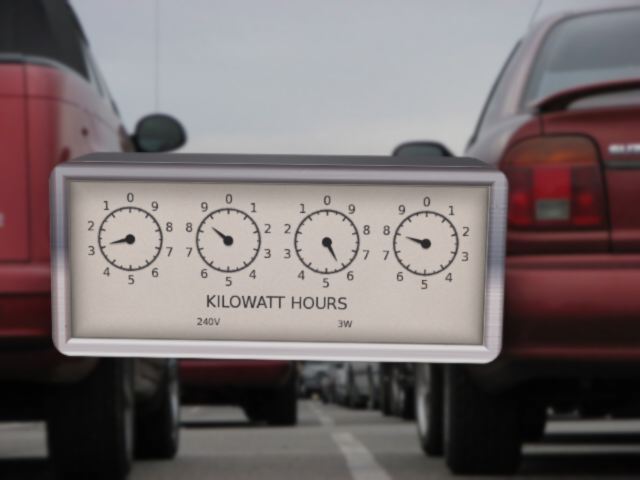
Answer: 2858
